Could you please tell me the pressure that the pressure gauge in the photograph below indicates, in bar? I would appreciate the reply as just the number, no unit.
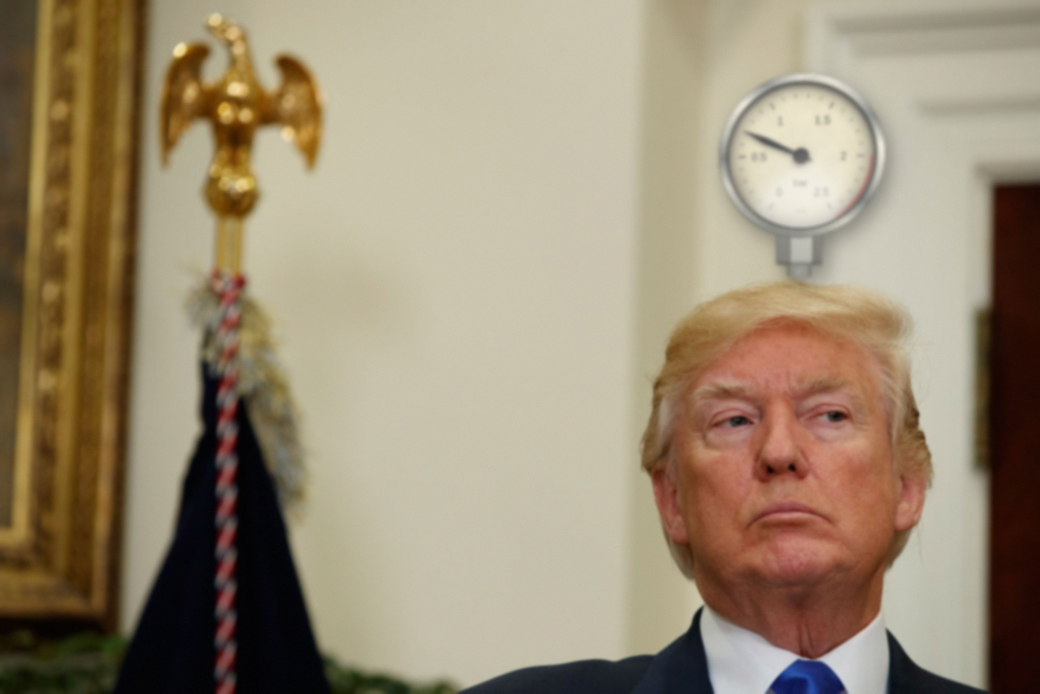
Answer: 0.7
